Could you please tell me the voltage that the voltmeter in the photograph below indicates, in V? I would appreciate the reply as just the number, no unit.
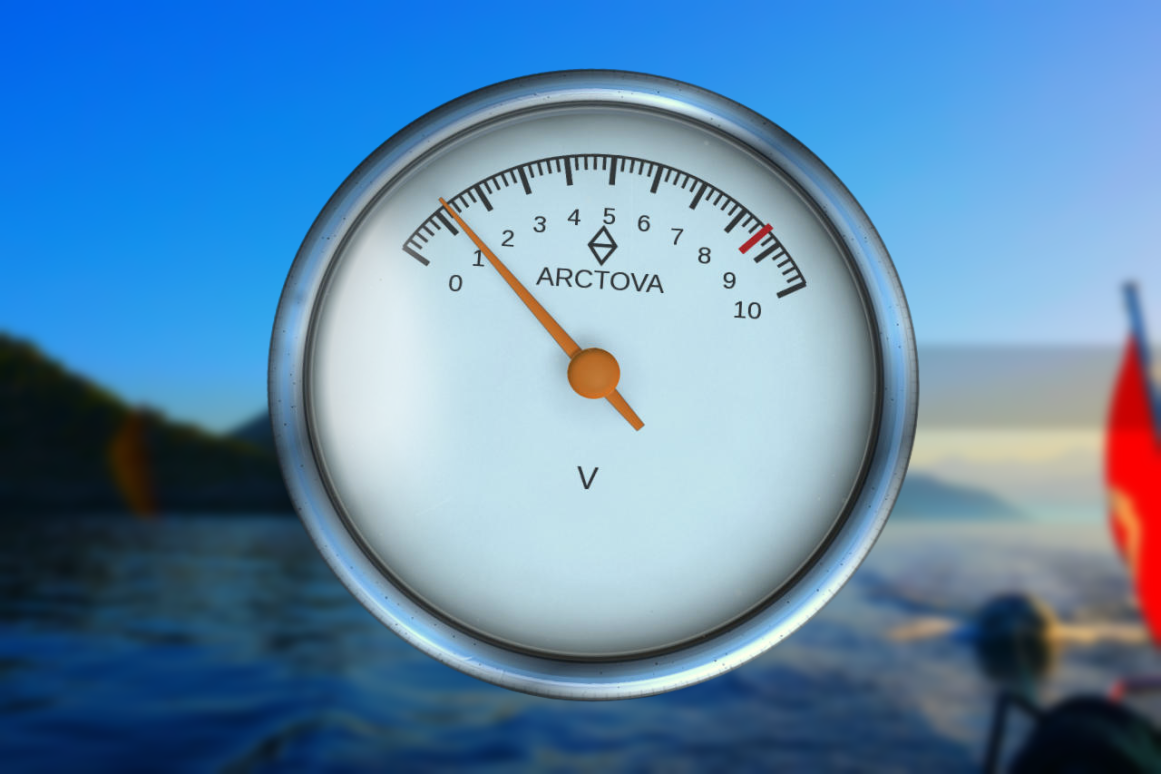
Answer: 1.2
